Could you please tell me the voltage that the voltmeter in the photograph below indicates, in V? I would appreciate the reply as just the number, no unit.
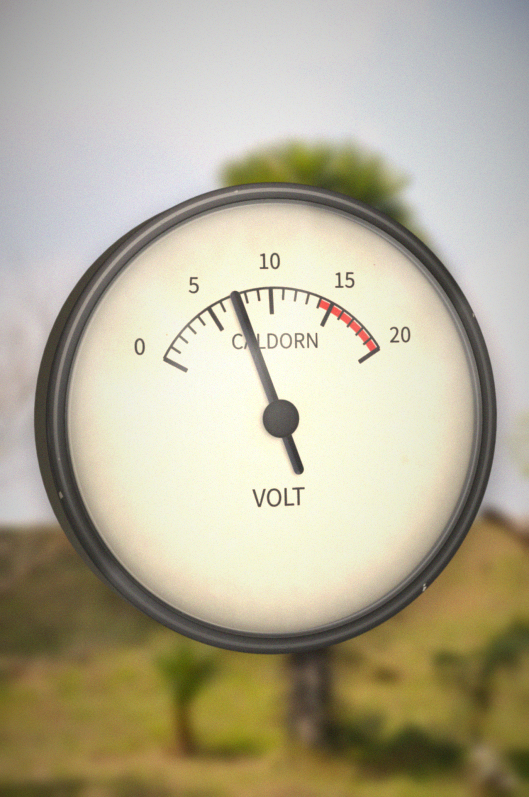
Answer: 7
